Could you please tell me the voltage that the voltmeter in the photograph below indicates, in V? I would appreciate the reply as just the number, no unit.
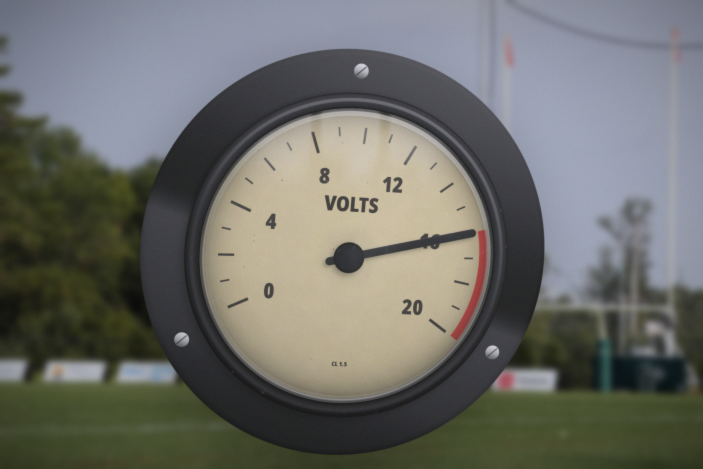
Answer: 16
